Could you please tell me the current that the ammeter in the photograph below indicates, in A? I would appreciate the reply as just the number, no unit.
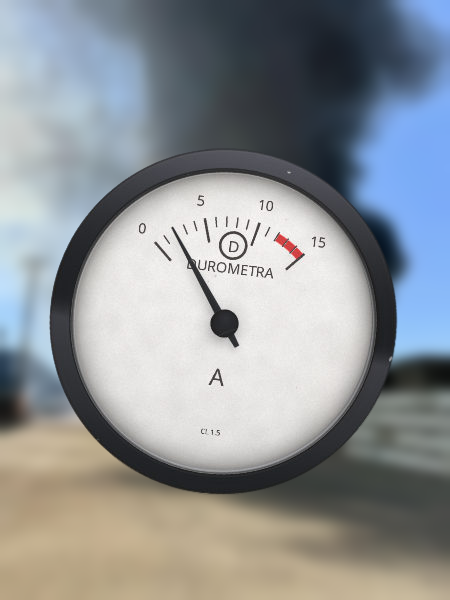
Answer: 2
